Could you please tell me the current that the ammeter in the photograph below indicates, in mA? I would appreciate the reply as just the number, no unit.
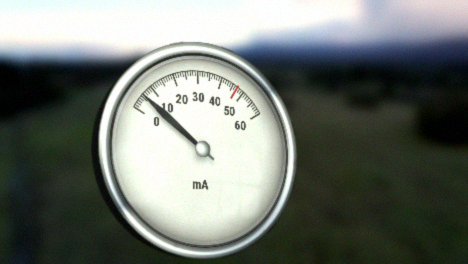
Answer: 5
